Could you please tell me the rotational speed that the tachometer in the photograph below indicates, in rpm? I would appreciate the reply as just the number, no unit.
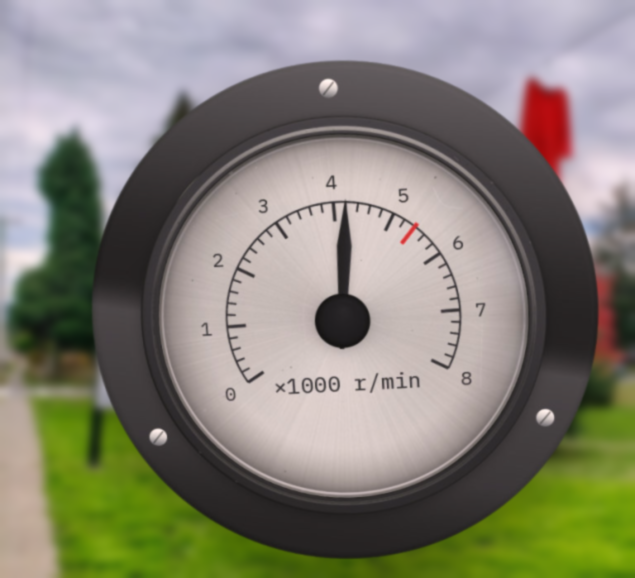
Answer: 4200
